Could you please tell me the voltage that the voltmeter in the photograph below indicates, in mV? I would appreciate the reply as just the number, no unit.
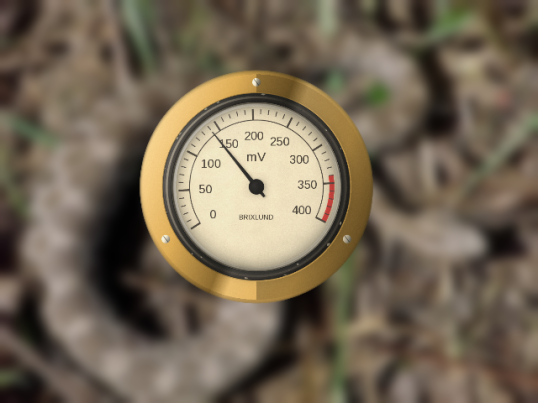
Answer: 140
